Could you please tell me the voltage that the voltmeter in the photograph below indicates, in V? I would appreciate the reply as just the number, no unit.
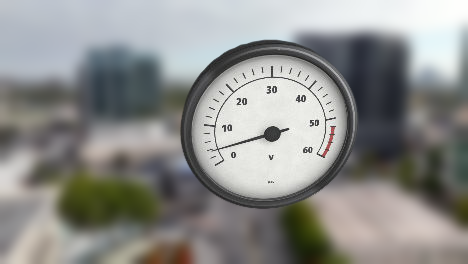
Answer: 4
